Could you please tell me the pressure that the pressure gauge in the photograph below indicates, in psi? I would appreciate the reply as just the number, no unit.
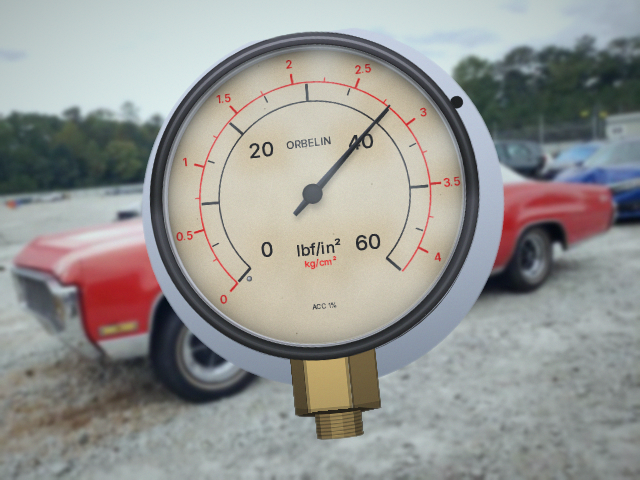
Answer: 40
